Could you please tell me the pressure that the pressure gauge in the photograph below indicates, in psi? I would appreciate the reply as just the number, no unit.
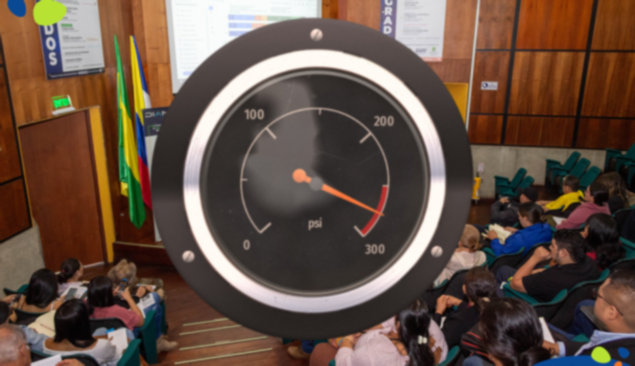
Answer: 275
